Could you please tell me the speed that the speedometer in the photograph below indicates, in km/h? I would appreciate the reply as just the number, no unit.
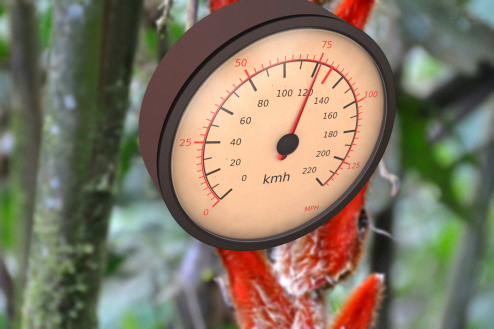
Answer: 120
